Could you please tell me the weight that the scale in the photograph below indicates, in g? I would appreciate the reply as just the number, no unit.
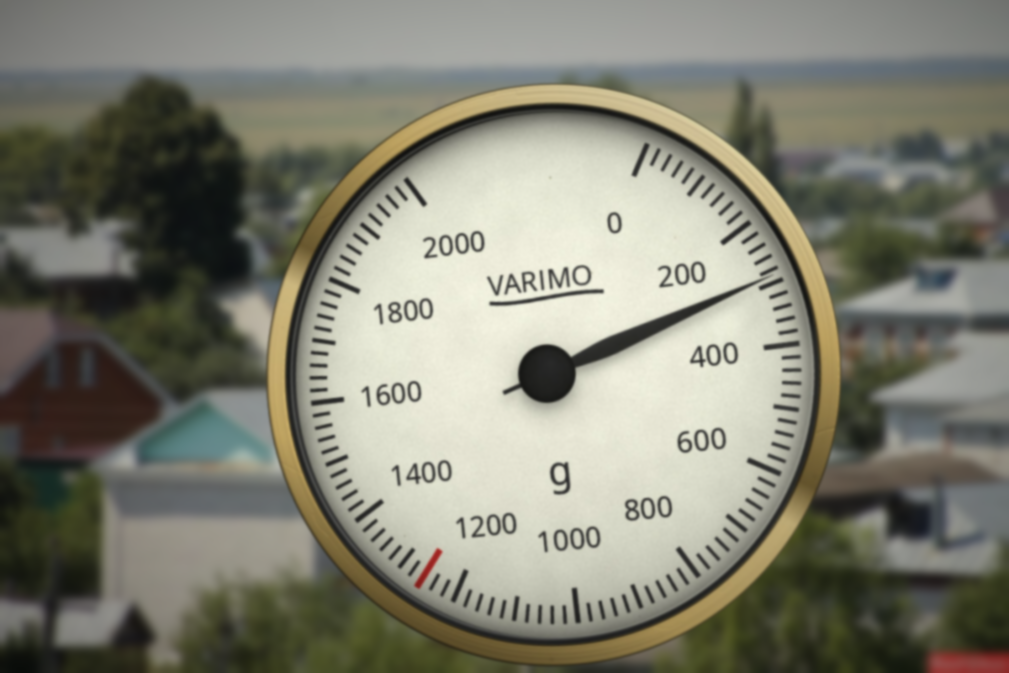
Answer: 290
